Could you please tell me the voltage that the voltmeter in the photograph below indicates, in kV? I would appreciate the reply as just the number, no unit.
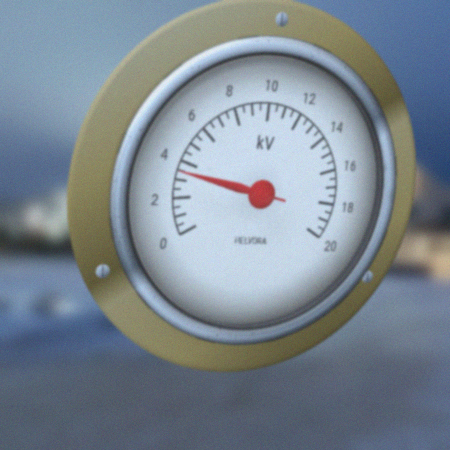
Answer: 3.5
